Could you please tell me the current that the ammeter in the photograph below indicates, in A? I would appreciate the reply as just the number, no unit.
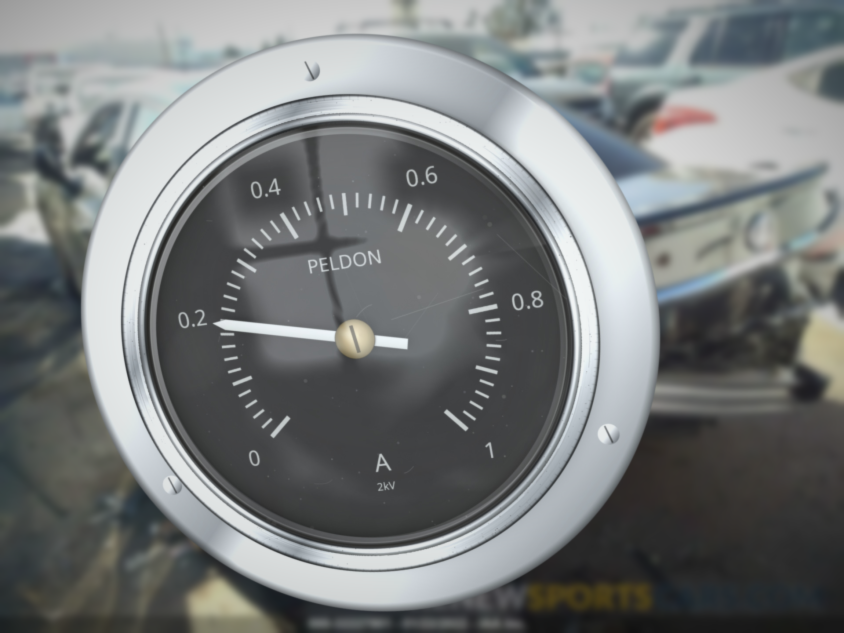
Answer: 0.2
